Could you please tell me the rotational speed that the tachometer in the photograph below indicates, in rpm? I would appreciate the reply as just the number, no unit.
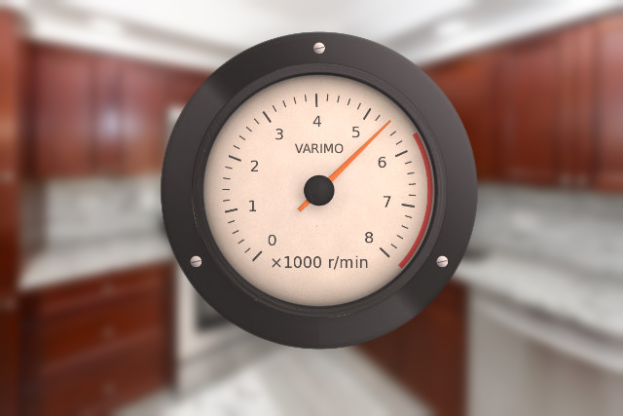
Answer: 5400
